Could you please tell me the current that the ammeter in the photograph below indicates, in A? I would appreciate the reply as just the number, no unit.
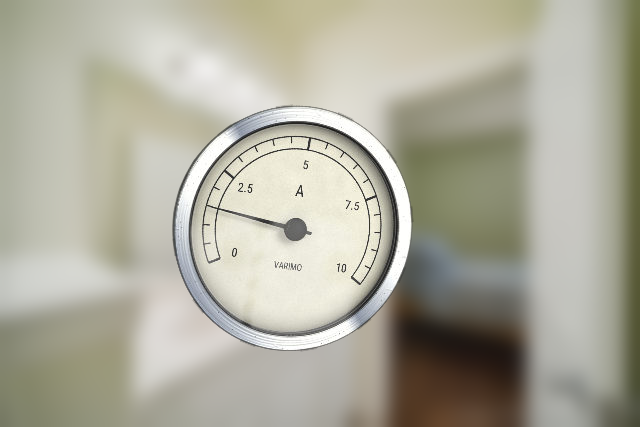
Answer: 1.5
